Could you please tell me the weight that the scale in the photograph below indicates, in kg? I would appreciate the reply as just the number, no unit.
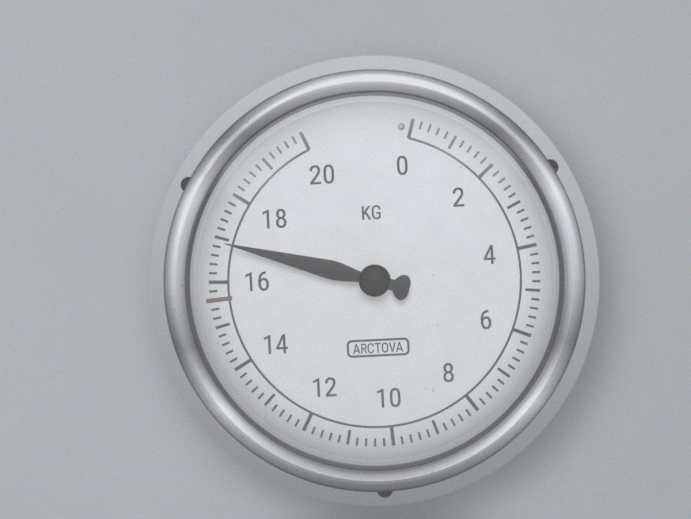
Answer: 16.9
